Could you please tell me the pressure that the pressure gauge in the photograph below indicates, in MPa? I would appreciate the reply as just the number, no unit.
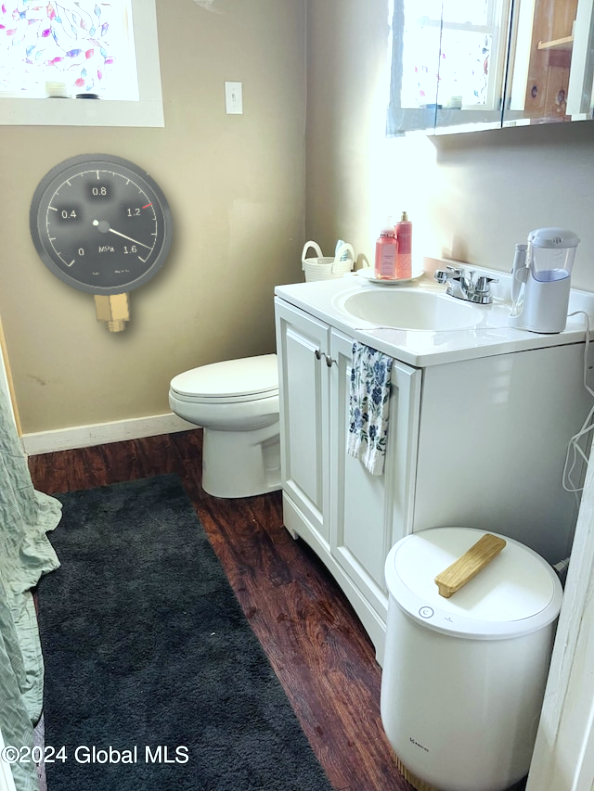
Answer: 1.5
